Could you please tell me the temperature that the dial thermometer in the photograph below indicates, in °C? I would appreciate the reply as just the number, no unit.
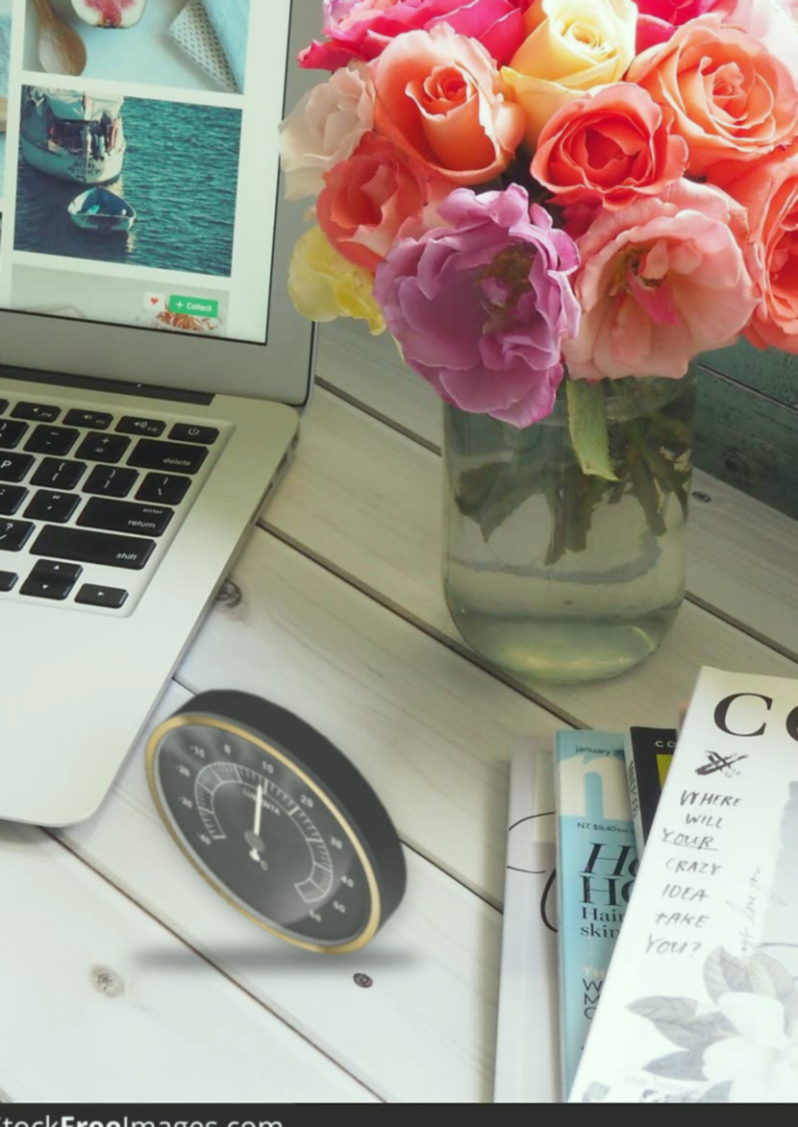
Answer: 10
